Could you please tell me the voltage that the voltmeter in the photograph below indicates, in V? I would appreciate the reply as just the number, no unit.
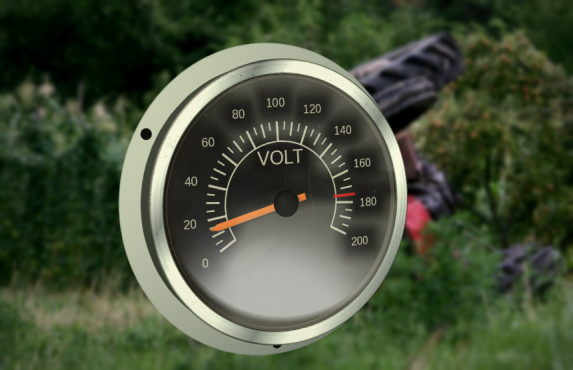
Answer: 15
